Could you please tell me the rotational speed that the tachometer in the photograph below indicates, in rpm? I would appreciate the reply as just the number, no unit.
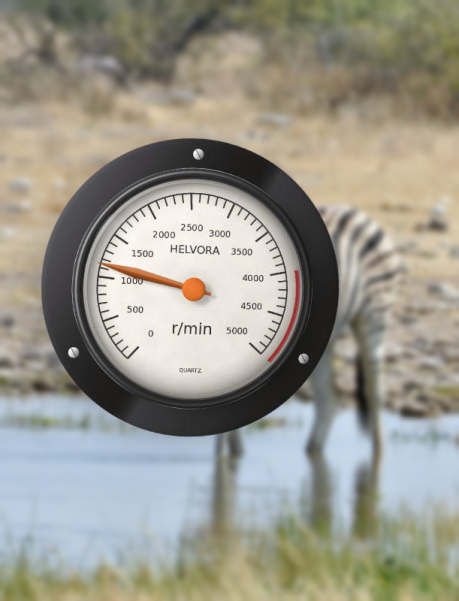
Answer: 1150
